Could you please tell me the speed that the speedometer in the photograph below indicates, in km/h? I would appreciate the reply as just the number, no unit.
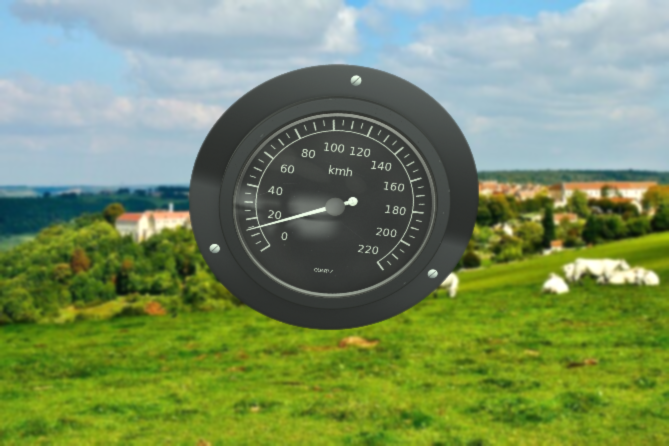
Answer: 15
